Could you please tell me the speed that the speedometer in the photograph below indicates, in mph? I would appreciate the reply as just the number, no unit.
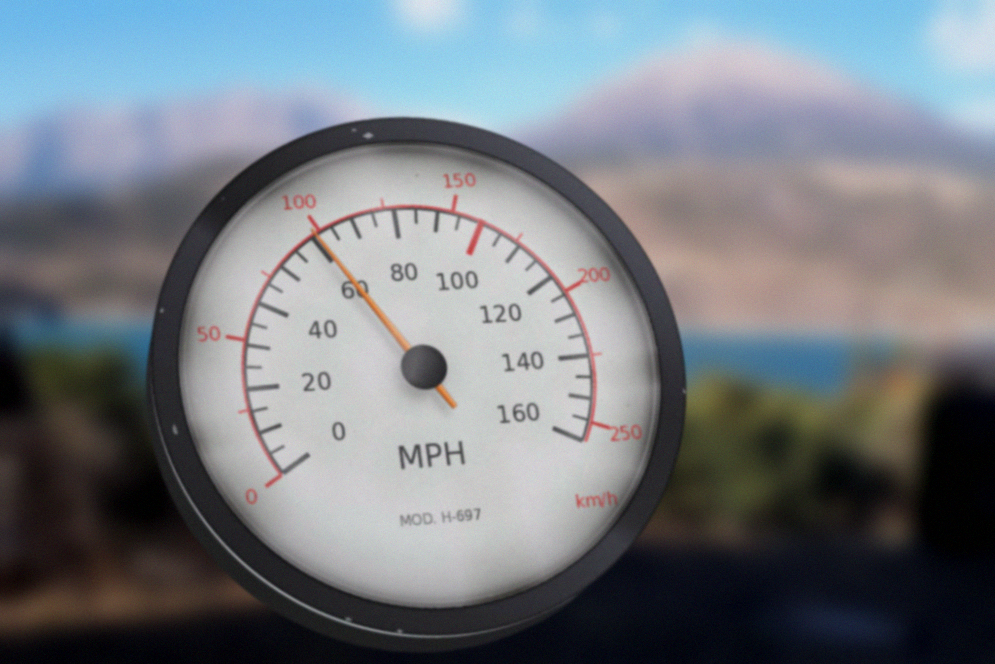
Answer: 60
